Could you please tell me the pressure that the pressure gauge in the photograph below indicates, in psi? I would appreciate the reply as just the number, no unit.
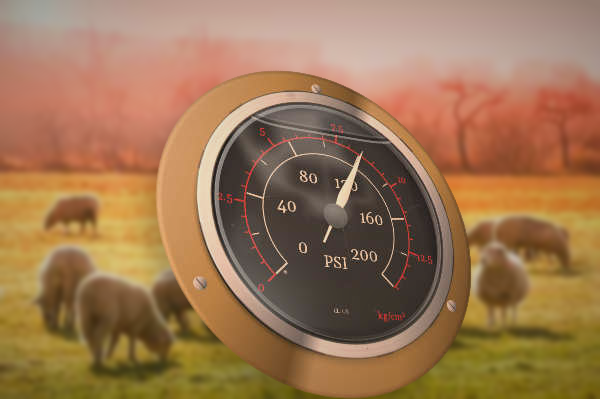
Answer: 120
